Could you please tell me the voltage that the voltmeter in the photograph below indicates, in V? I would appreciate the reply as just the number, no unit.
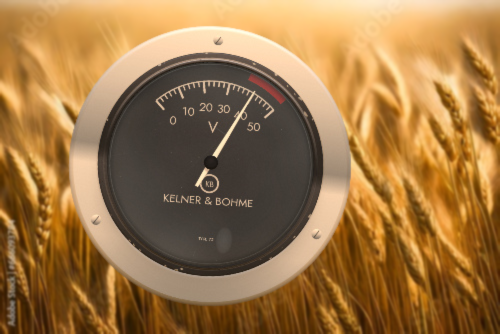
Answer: 40
